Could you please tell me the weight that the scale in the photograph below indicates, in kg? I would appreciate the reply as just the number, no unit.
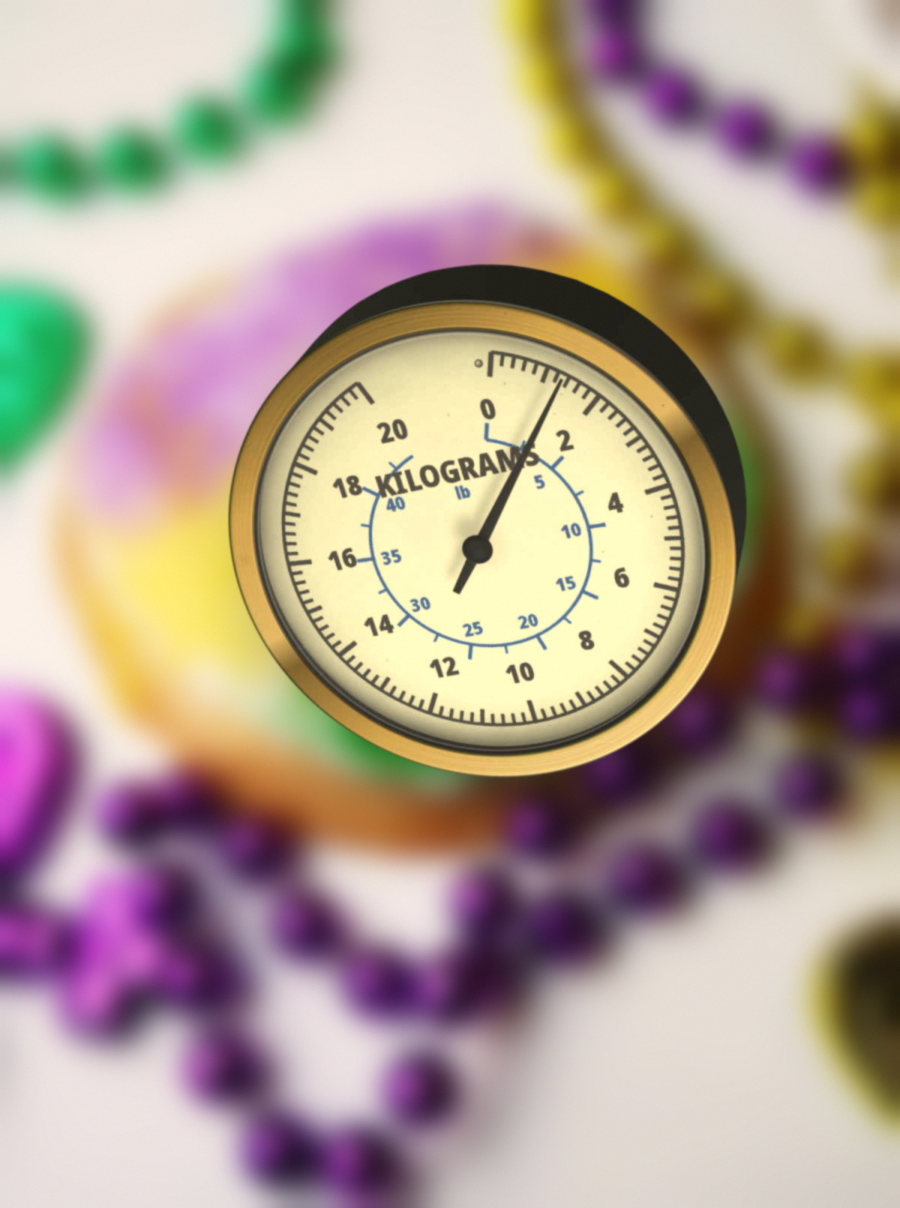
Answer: 1.3
